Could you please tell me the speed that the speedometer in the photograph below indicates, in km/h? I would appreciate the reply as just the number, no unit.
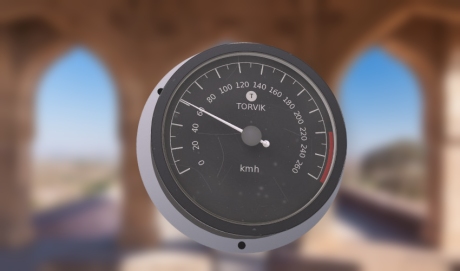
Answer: 60
